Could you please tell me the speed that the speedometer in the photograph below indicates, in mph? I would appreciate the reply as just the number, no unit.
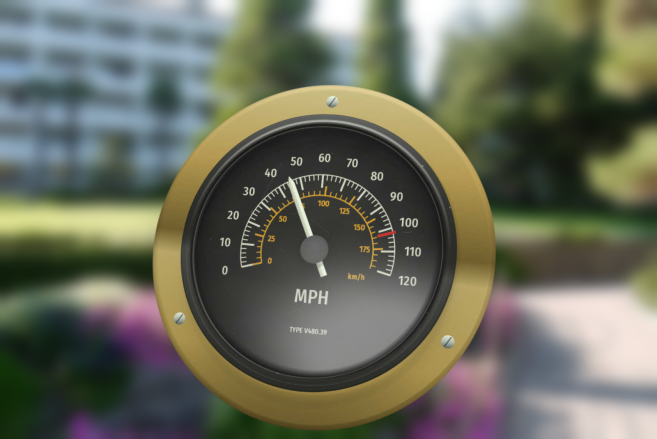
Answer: 46
